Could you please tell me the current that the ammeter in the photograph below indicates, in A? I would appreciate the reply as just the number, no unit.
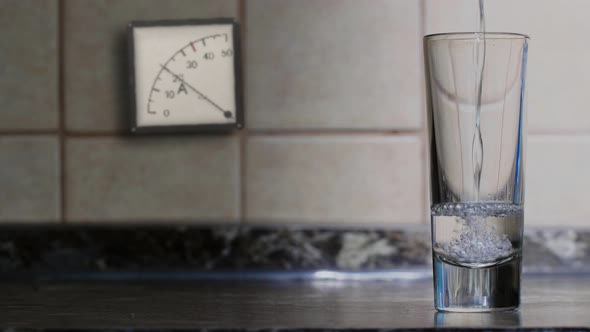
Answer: 20
